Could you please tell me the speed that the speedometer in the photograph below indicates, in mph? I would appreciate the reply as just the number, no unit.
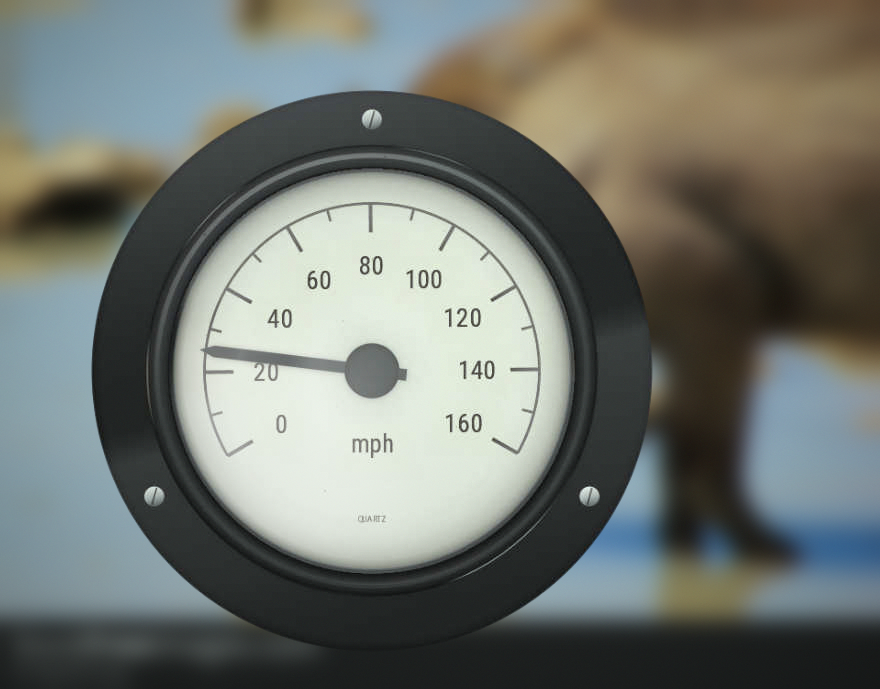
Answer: 25
